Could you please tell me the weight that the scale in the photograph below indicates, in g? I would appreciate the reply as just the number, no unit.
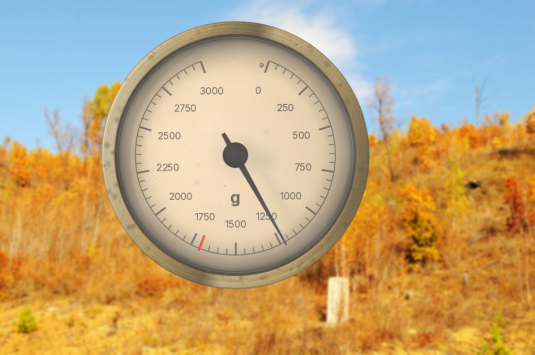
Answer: 1225
